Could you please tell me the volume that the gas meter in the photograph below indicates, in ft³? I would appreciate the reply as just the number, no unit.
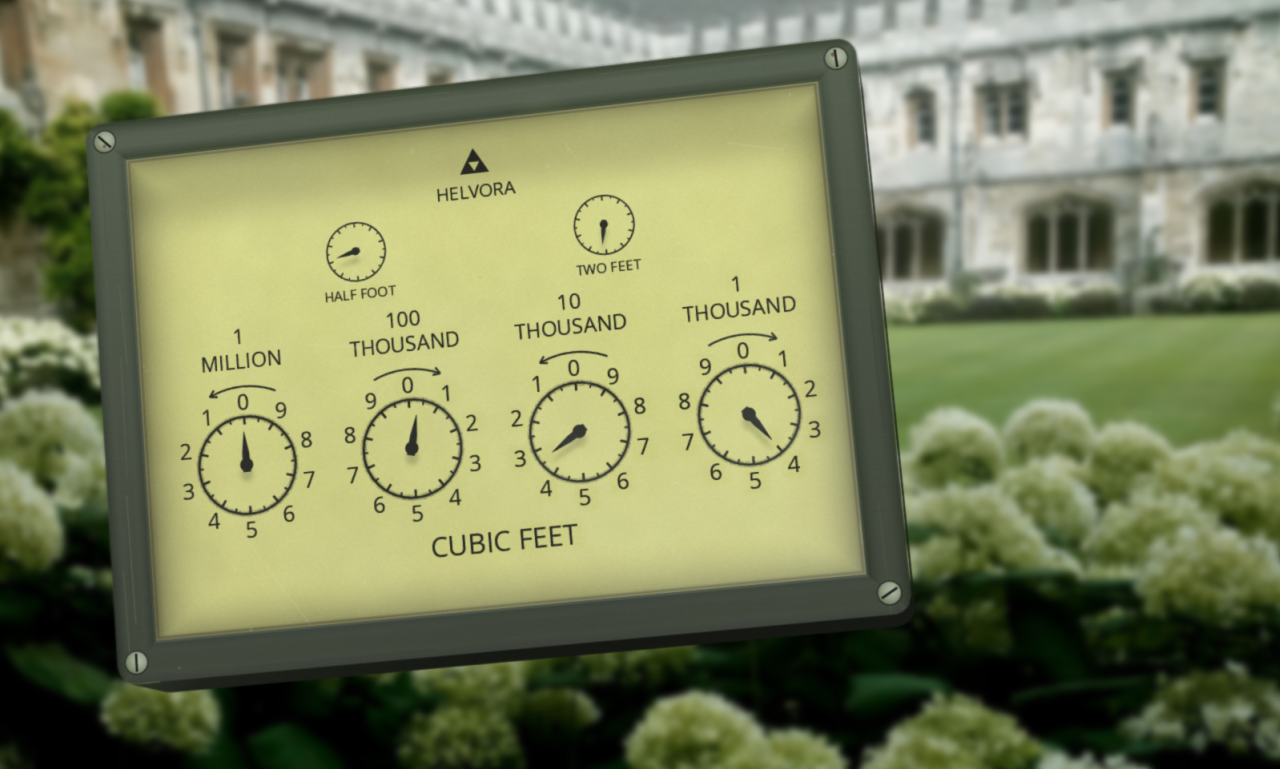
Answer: 3400
